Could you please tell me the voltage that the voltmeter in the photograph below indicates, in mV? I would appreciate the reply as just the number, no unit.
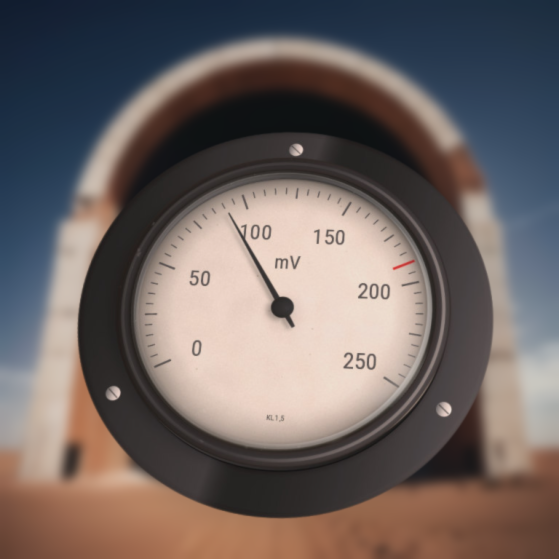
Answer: 90
